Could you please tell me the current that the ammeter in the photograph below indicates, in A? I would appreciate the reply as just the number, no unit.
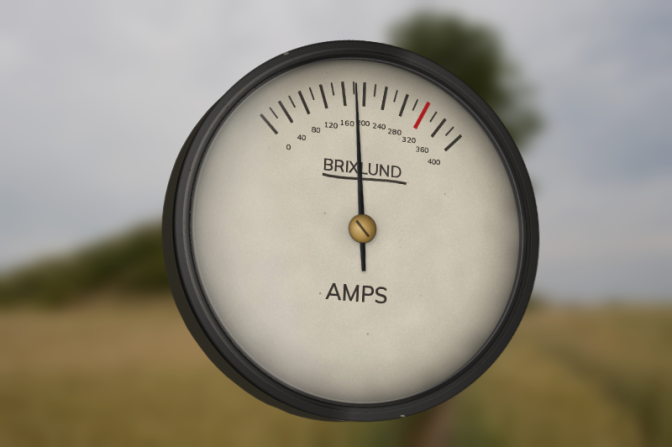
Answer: 180
